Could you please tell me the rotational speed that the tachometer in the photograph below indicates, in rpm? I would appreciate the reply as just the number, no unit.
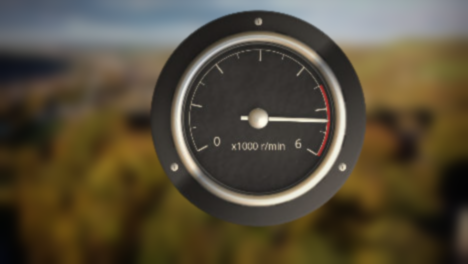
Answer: 5250
